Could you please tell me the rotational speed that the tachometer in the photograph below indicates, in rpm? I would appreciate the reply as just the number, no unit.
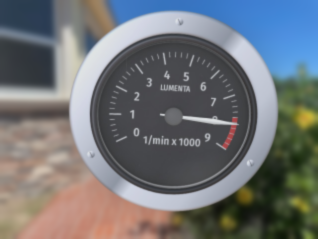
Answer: 8000
